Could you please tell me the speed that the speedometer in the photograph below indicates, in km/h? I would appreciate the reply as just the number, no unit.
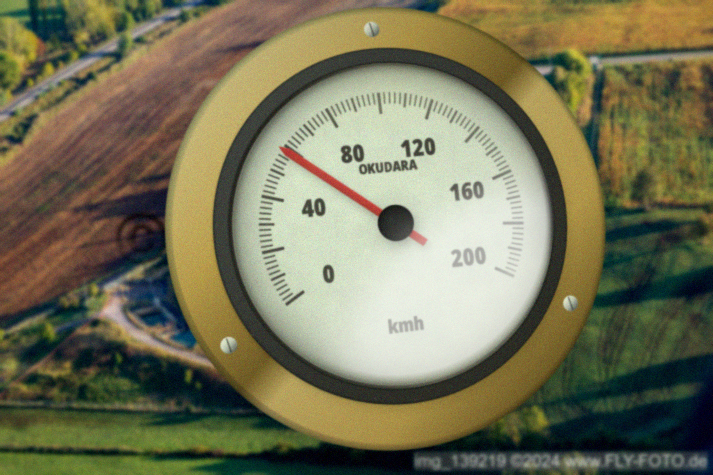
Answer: 58
